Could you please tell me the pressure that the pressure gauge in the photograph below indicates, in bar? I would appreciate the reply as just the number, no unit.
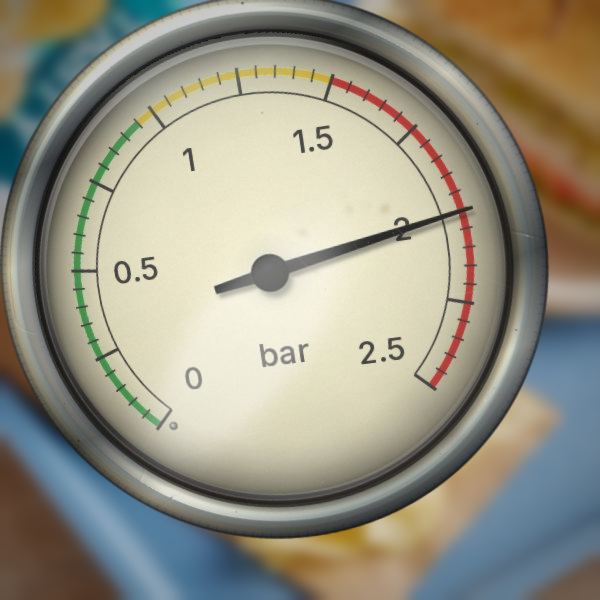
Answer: 2
